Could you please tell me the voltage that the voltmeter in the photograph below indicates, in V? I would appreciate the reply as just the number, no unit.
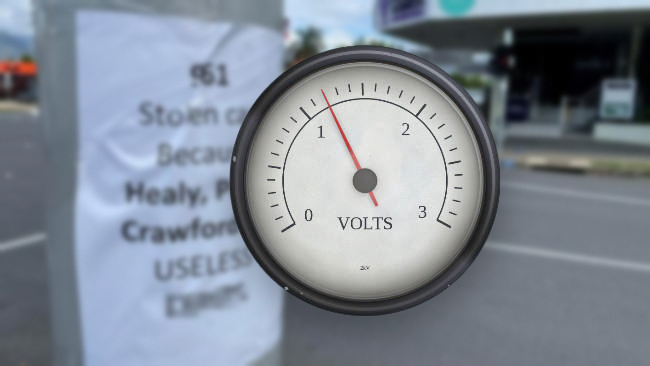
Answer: 1.2
